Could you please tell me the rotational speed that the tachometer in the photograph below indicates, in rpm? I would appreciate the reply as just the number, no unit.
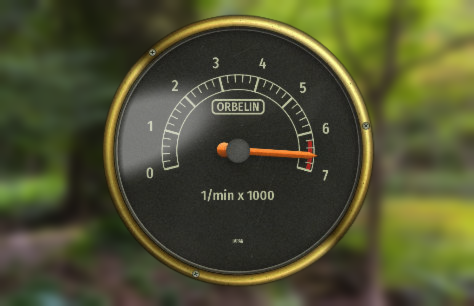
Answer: 6600
